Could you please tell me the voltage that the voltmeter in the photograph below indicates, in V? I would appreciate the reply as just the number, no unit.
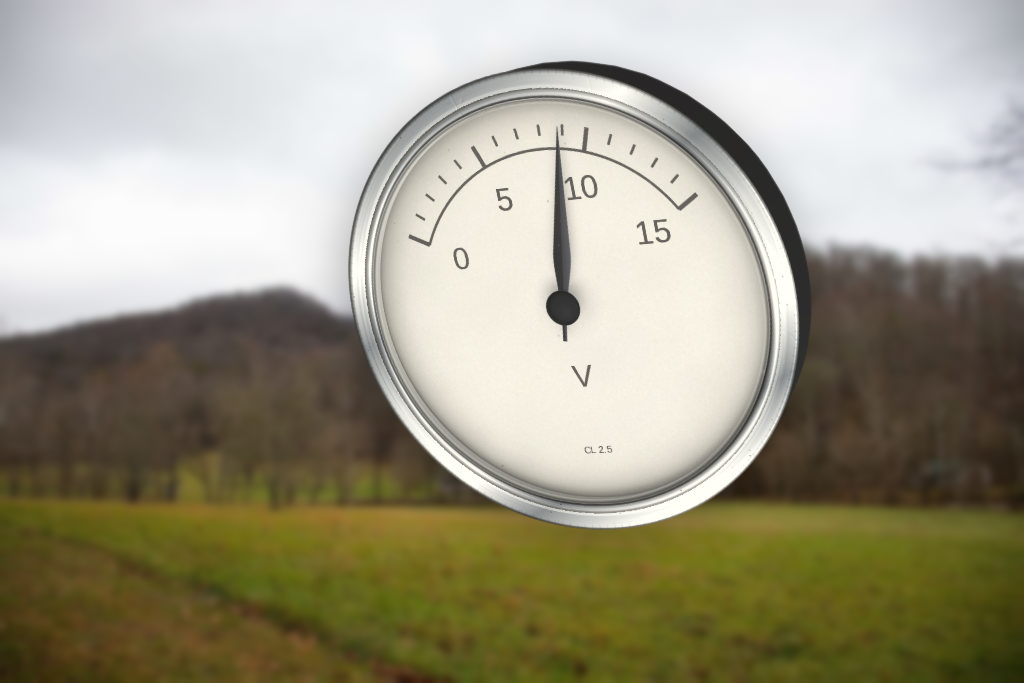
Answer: 9
